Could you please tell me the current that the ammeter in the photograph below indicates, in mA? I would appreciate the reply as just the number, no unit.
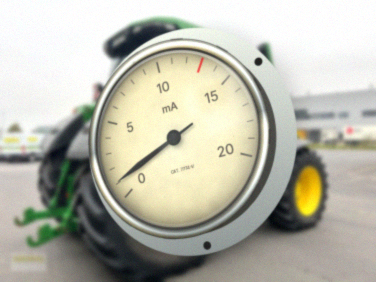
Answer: 1
